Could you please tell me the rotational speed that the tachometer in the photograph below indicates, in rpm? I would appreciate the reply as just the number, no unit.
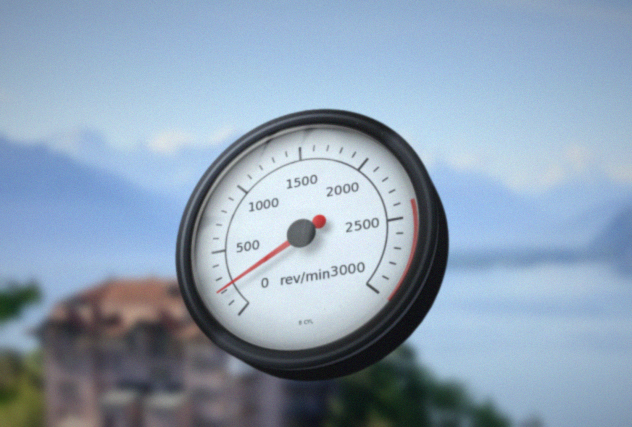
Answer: 200
